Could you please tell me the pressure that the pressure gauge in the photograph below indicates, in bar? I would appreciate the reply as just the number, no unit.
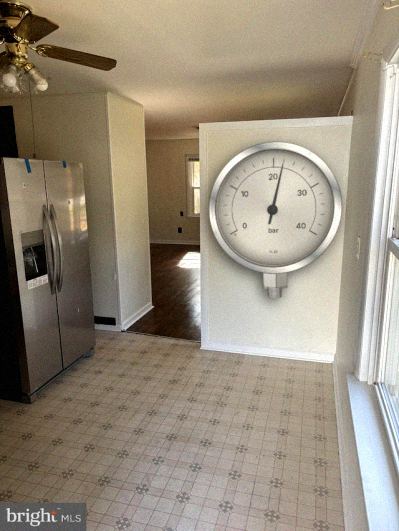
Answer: 22
